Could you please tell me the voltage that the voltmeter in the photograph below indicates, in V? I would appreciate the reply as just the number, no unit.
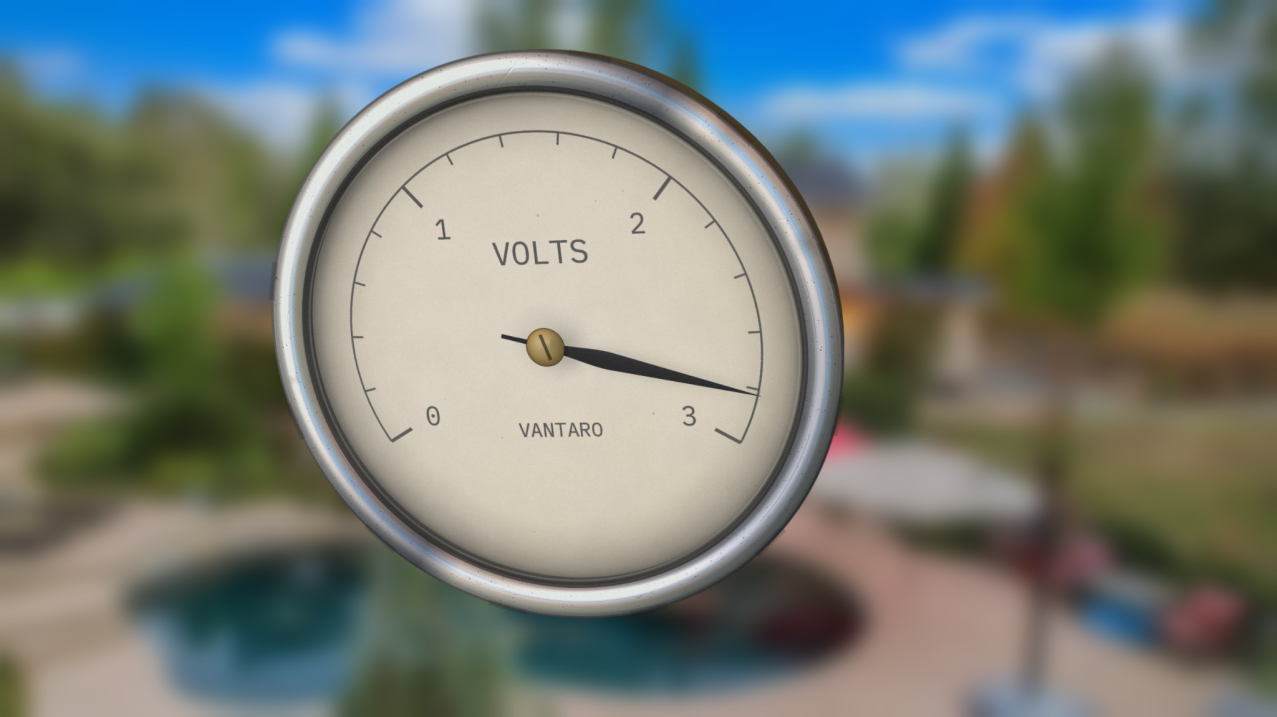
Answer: 2.8
